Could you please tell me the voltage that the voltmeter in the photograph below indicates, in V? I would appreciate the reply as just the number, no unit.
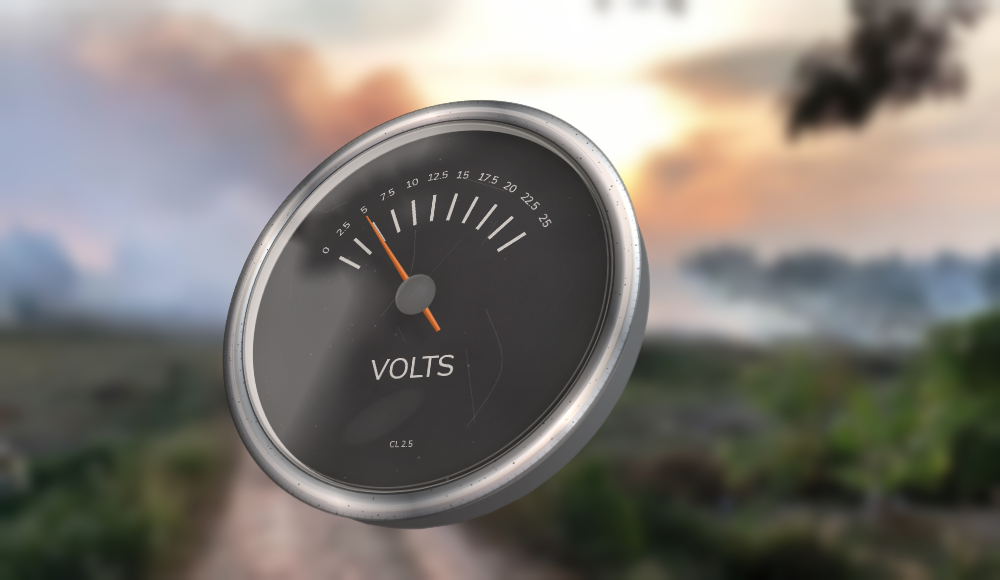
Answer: 5
